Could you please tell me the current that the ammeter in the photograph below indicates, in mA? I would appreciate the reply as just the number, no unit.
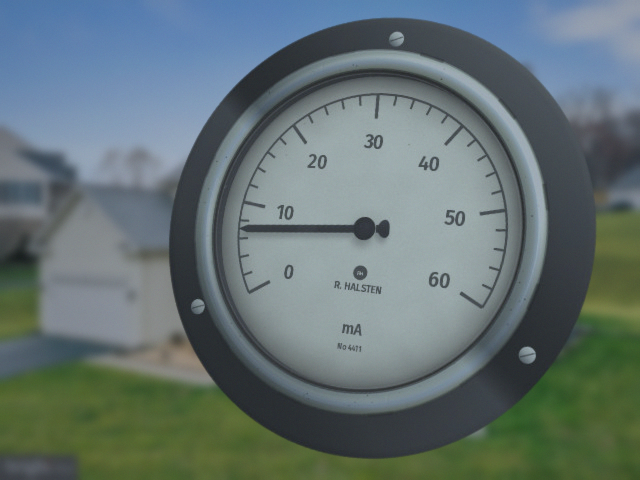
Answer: 7
